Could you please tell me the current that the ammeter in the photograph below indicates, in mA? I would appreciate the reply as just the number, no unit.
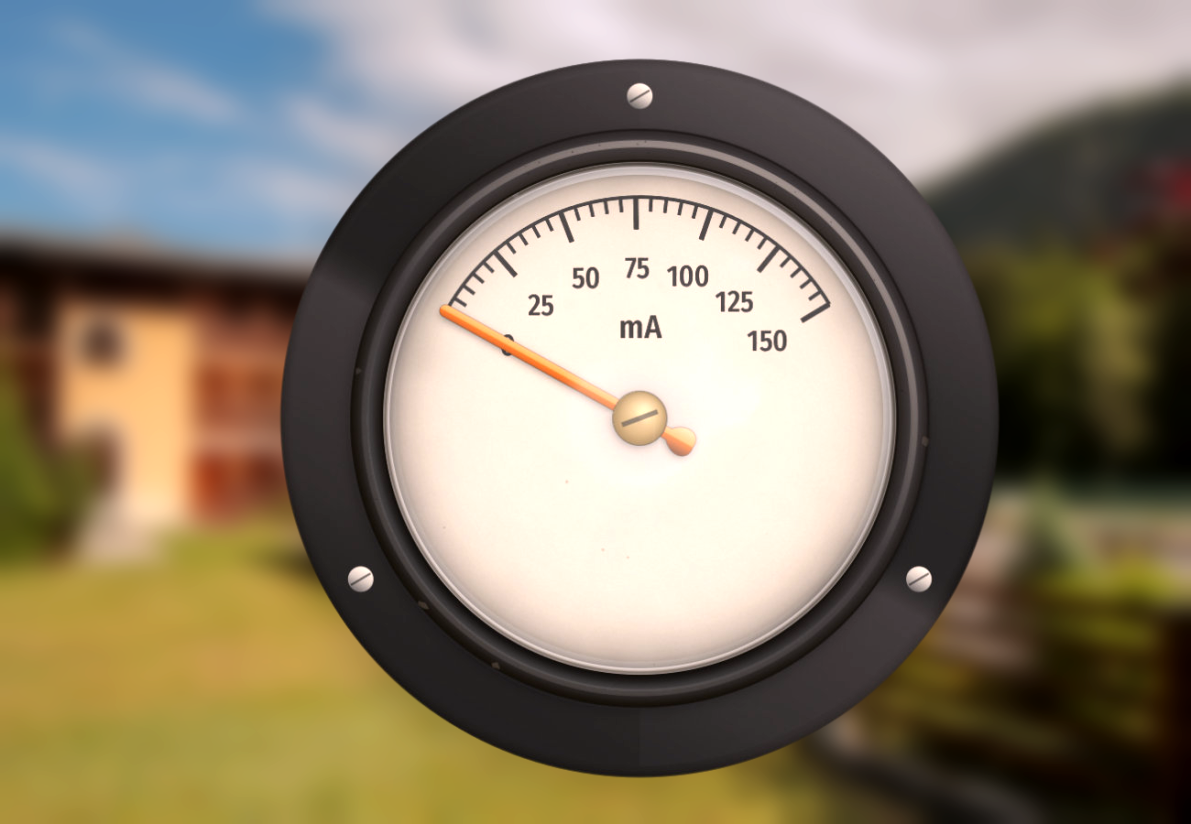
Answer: 0
